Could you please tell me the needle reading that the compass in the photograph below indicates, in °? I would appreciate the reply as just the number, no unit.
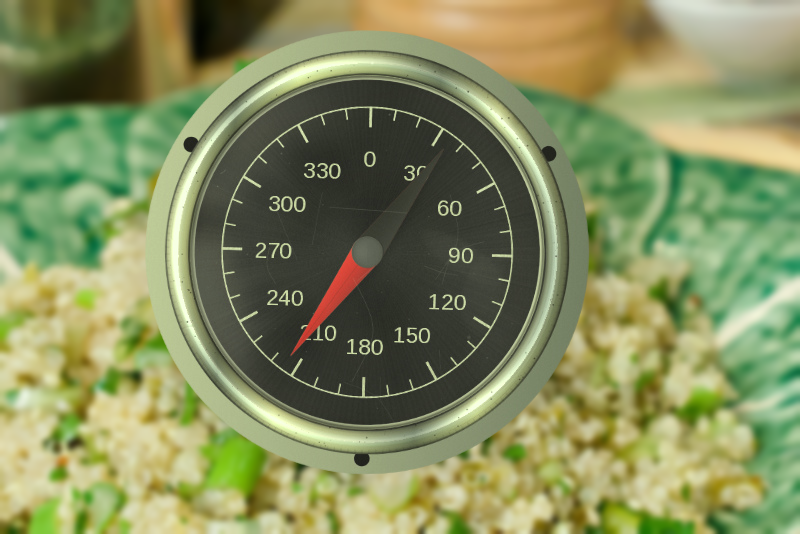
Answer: 215
